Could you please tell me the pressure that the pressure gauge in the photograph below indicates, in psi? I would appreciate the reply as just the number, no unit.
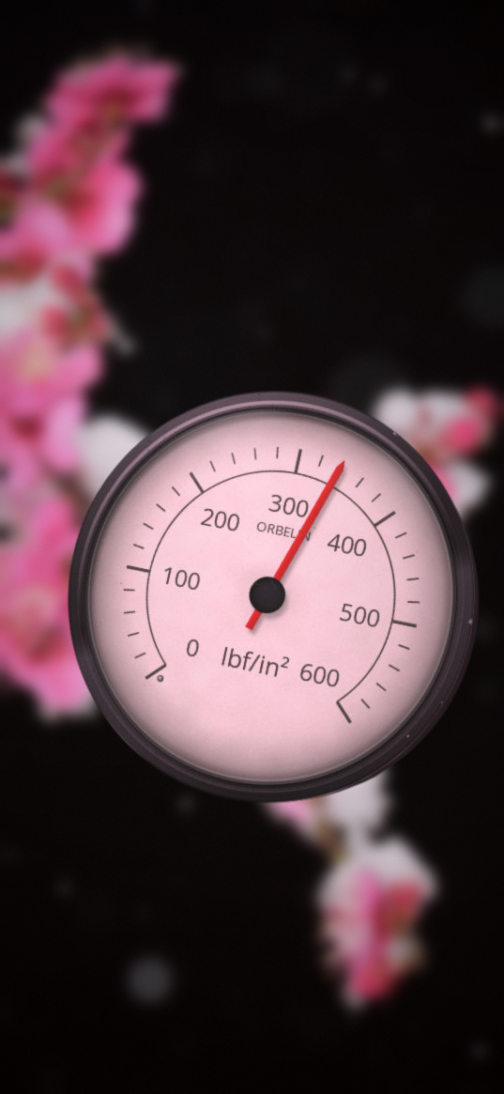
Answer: 340
